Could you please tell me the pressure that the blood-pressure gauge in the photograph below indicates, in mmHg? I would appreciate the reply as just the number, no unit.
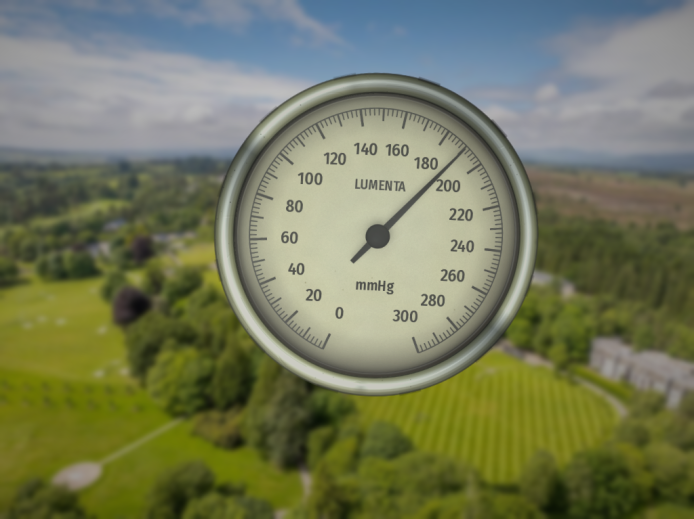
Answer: 190
